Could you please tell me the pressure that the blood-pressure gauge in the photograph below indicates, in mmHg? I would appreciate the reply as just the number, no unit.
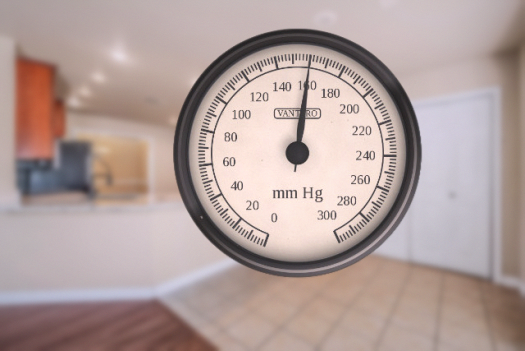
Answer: 160
